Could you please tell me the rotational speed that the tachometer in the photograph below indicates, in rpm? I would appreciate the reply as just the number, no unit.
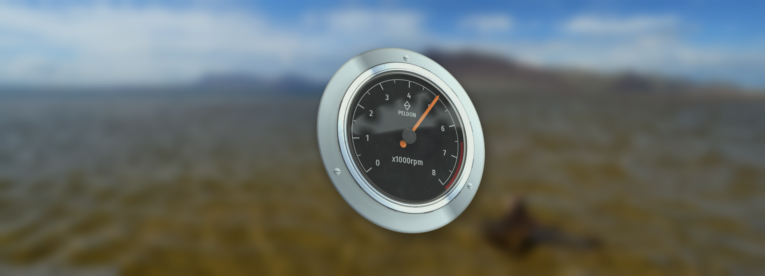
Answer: 5000
